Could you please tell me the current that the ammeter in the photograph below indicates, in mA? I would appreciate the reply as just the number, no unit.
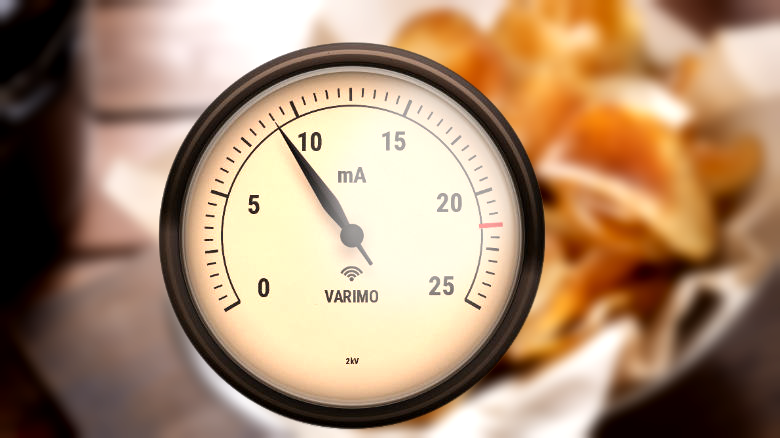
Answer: 9
